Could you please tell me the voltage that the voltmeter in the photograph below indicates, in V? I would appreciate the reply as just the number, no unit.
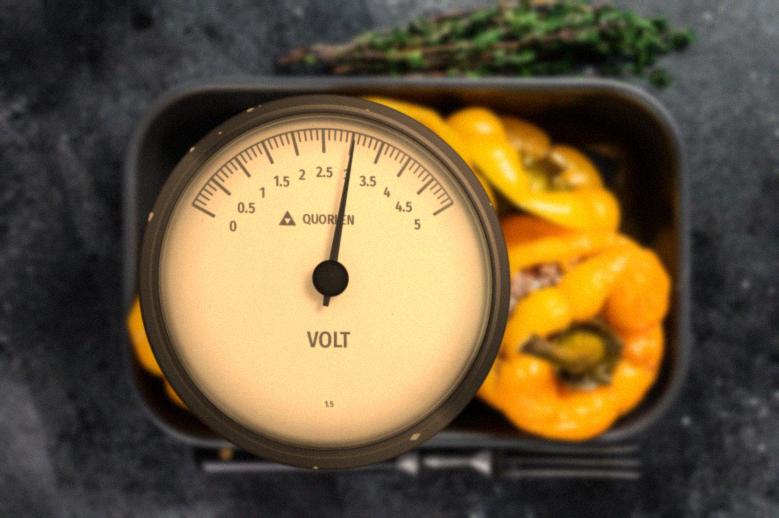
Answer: 3
